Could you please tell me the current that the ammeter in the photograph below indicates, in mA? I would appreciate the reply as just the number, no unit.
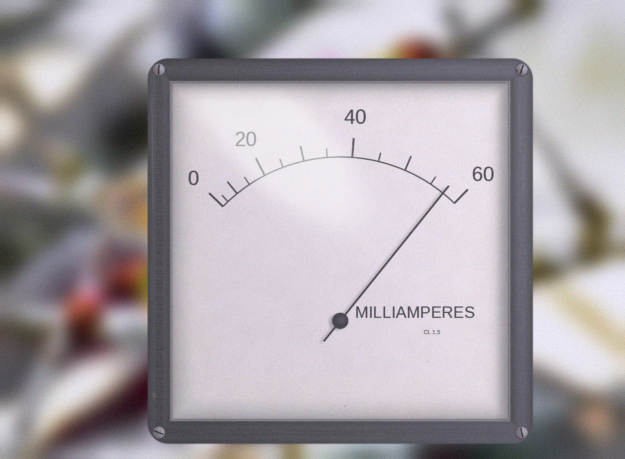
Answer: 57.5
